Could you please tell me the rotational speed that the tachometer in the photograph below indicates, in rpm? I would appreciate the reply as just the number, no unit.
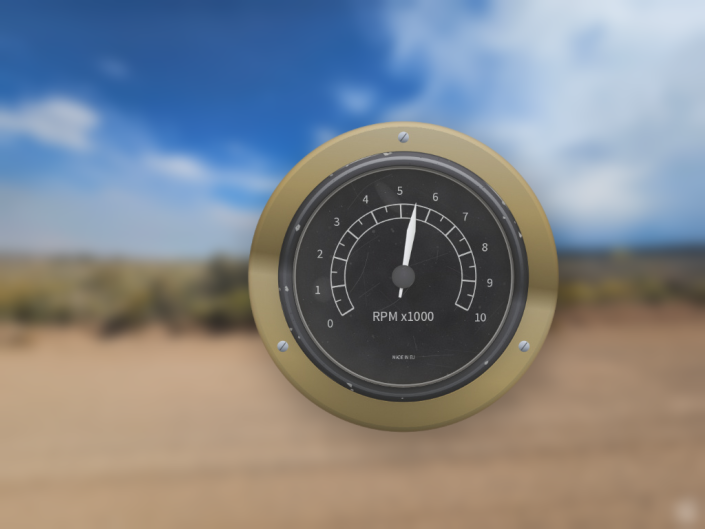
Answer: 5500
